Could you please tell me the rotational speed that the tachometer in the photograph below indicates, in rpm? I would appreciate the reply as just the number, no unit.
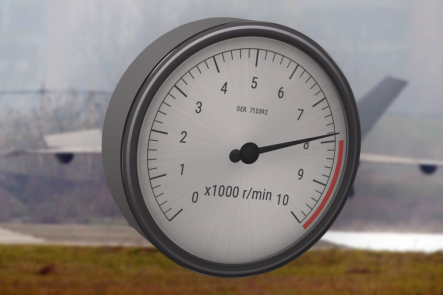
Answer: 7800
